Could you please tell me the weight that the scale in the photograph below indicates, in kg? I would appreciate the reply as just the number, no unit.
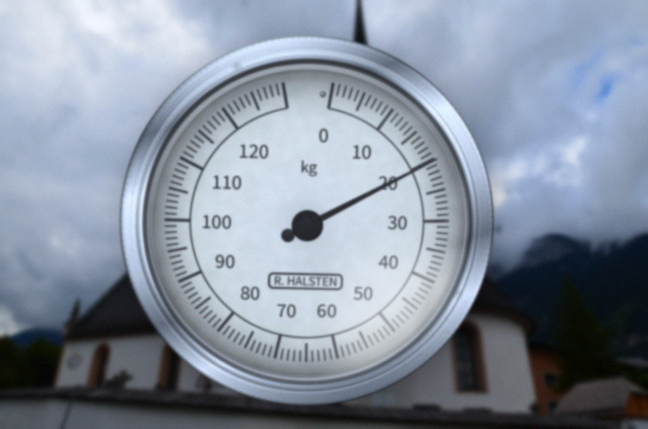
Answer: 20
